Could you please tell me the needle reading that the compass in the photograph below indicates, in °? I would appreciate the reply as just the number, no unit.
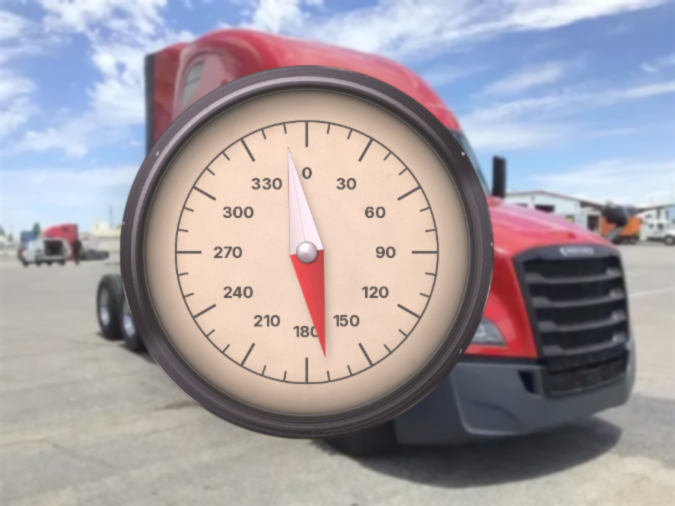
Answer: 170
